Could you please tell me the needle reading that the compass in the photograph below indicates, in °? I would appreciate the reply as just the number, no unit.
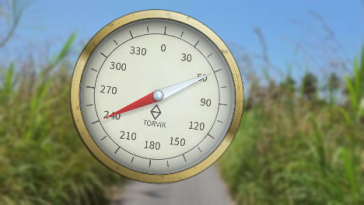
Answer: 240
